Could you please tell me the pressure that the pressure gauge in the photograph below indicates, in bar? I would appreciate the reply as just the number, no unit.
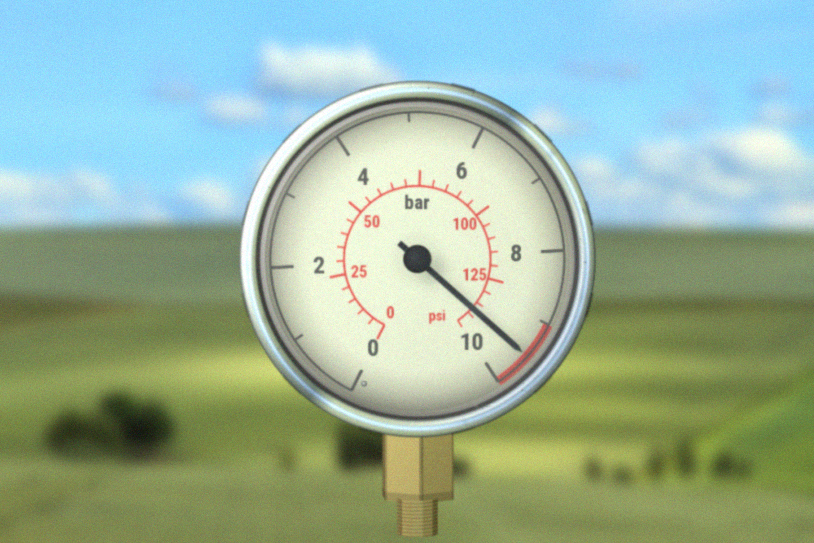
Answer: 9.5
